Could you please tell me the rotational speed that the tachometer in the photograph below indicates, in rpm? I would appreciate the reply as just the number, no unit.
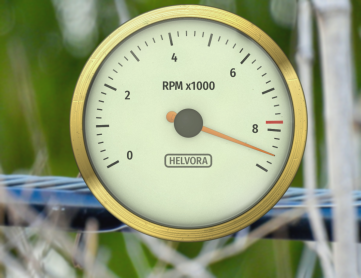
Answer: 8600
